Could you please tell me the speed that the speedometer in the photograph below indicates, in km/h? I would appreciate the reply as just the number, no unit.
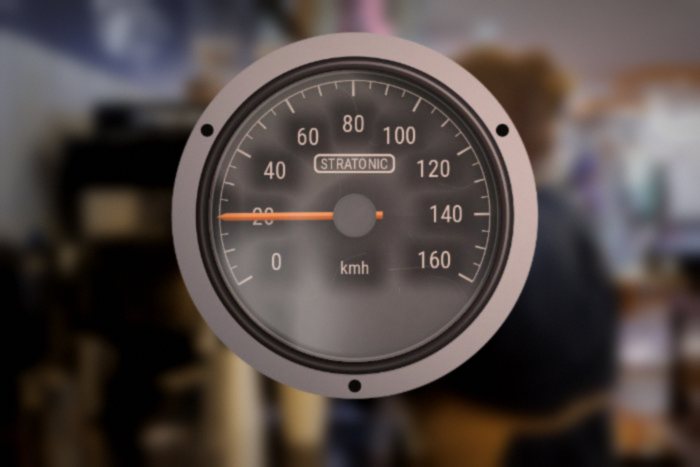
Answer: 20
